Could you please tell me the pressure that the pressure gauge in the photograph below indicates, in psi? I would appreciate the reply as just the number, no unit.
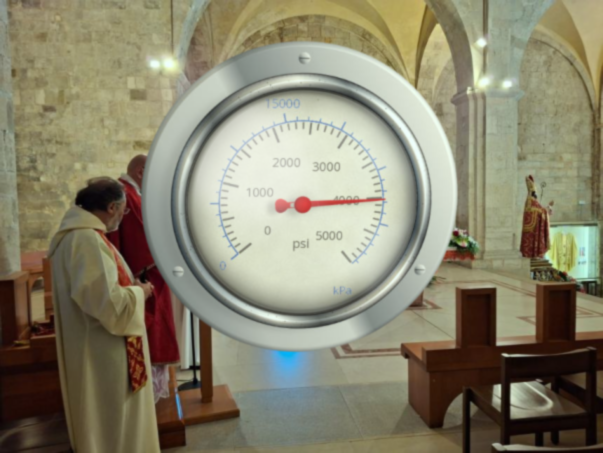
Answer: 4000
